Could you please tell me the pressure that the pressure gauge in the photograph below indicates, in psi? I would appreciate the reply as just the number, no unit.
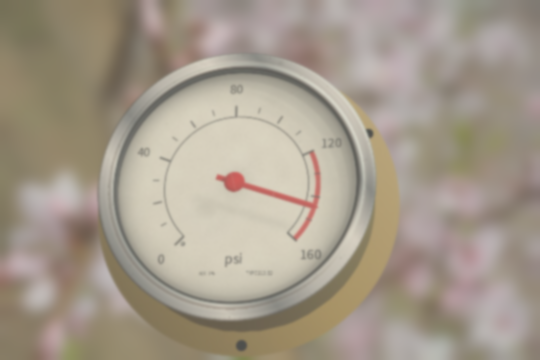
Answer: 145
